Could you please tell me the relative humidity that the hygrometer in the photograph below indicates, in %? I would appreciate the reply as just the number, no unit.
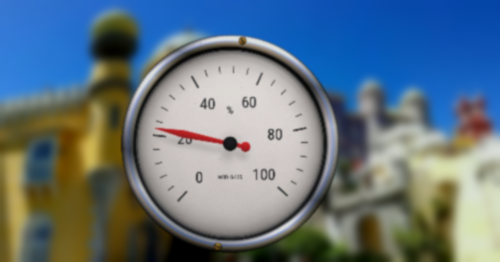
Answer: 22
